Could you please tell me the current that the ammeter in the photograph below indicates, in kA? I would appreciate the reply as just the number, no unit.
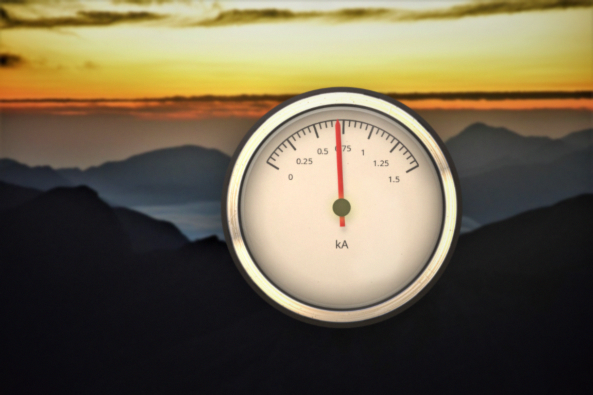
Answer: 0.7
